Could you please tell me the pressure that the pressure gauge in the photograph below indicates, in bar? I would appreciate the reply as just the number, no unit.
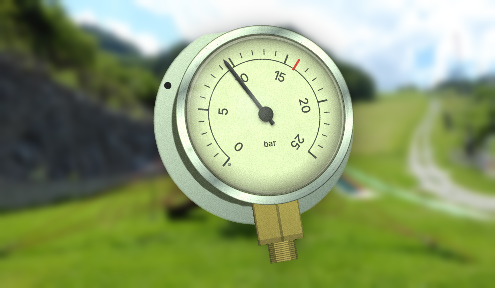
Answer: 9.5
